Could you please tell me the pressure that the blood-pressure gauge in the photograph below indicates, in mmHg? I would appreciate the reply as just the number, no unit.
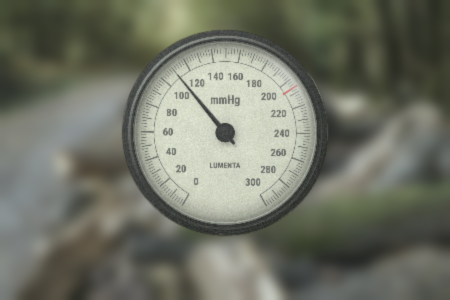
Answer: 110
